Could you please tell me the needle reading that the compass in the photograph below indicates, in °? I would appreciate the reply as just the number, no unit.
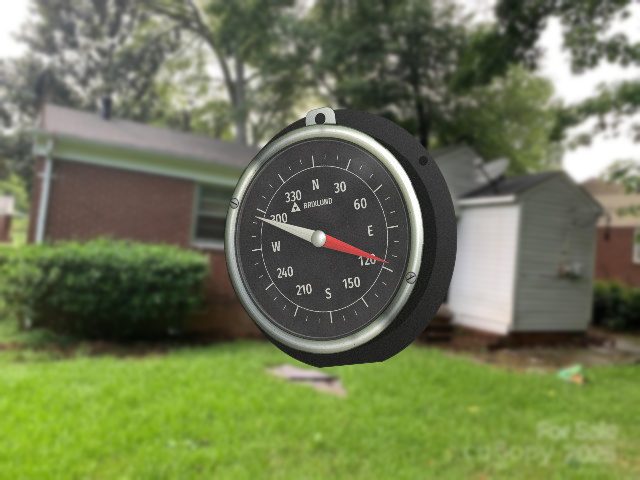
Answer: 115
